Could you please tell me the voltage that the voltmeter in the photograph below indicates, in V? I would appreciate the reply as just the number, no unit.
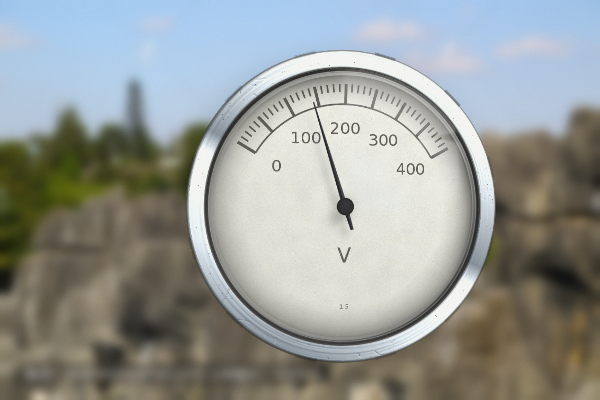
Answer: 140
